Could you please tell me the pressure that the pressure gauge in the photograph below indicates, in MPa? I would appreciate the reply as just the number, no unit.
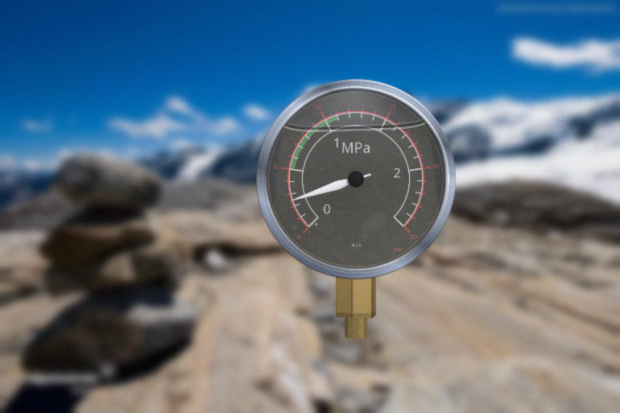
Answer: 0.25
